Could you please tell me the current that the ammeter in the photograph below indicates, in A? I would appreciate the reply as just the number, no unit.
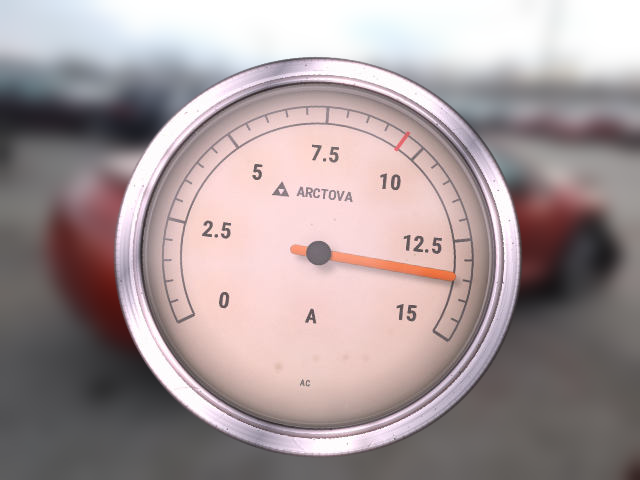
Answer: 13.5
